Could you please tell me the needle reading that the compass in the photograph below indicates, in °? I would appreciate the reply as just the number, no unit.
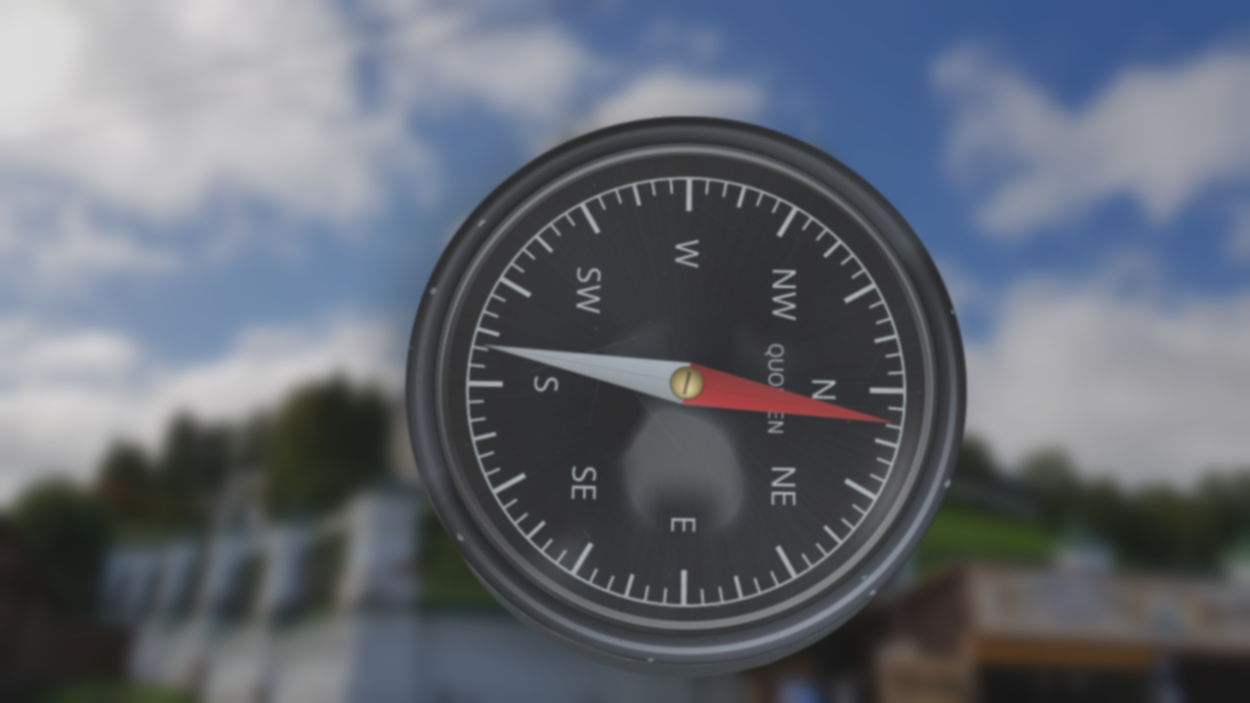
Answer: 10
